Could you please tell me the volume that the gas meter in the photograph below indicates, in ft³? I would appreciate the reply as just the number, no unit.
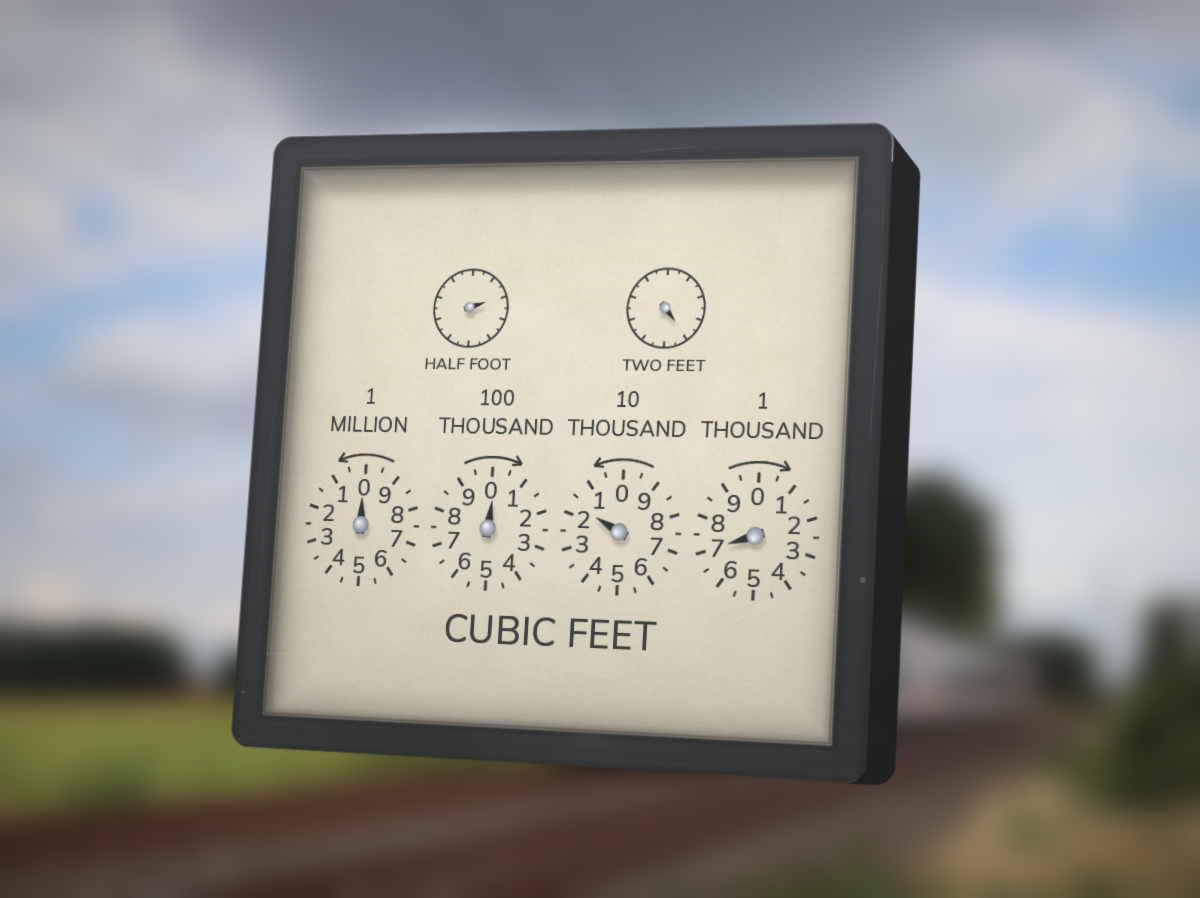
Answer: 1700
